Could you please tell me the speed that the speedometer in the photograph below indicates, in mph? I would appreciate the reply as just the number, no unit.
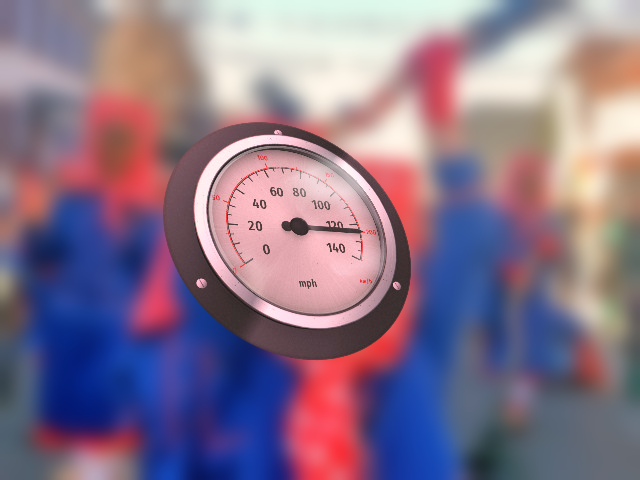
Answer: 125
